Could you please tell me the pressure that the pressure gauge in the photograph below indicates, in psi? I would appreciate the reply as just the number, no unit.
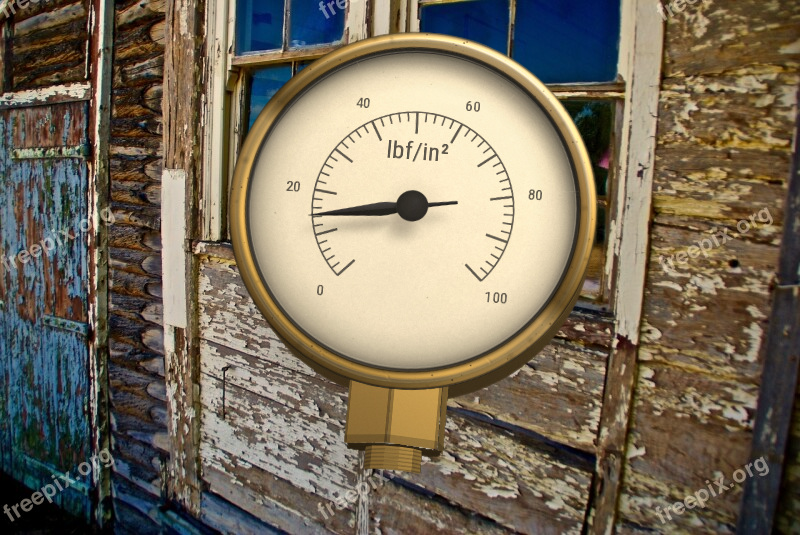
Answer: 14
